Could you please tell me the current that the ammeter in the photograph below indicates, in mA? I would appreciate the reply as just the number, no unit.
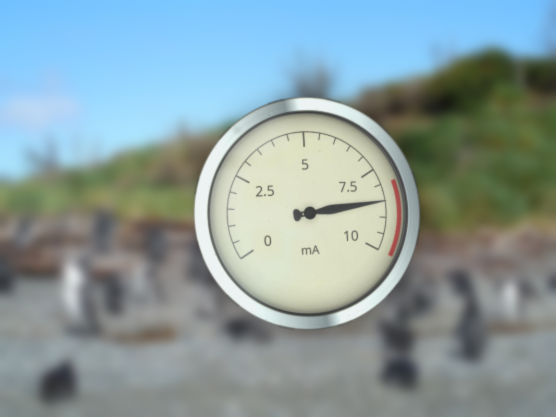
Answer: 8.5
